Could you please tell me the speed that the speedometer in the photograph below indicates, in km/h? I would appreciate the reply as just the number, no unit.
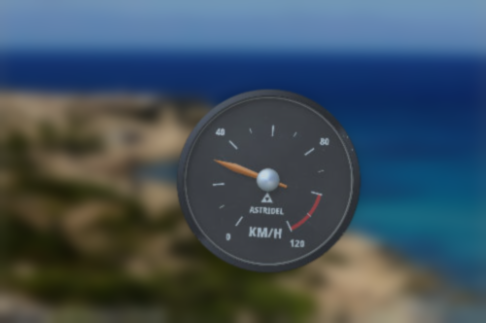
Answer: 30
